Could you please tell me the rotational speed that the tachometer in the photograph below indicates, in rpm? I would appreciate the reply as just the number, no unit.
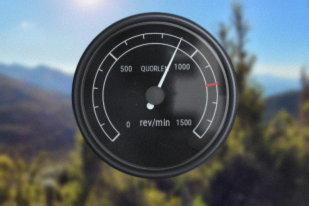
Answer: 900
